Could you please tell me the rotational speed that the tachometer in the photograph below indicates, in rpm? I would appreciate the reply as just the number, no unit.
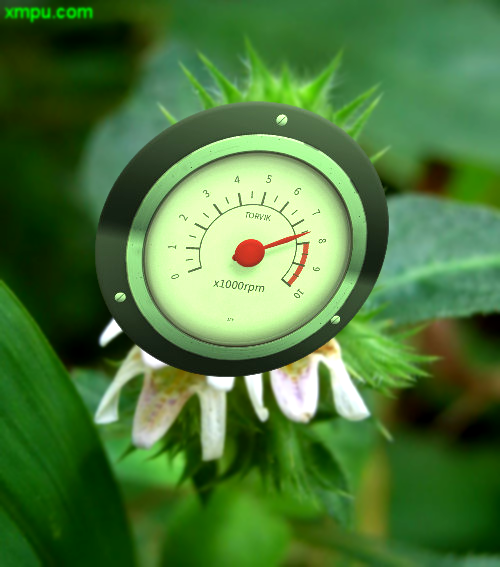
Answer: 7500
